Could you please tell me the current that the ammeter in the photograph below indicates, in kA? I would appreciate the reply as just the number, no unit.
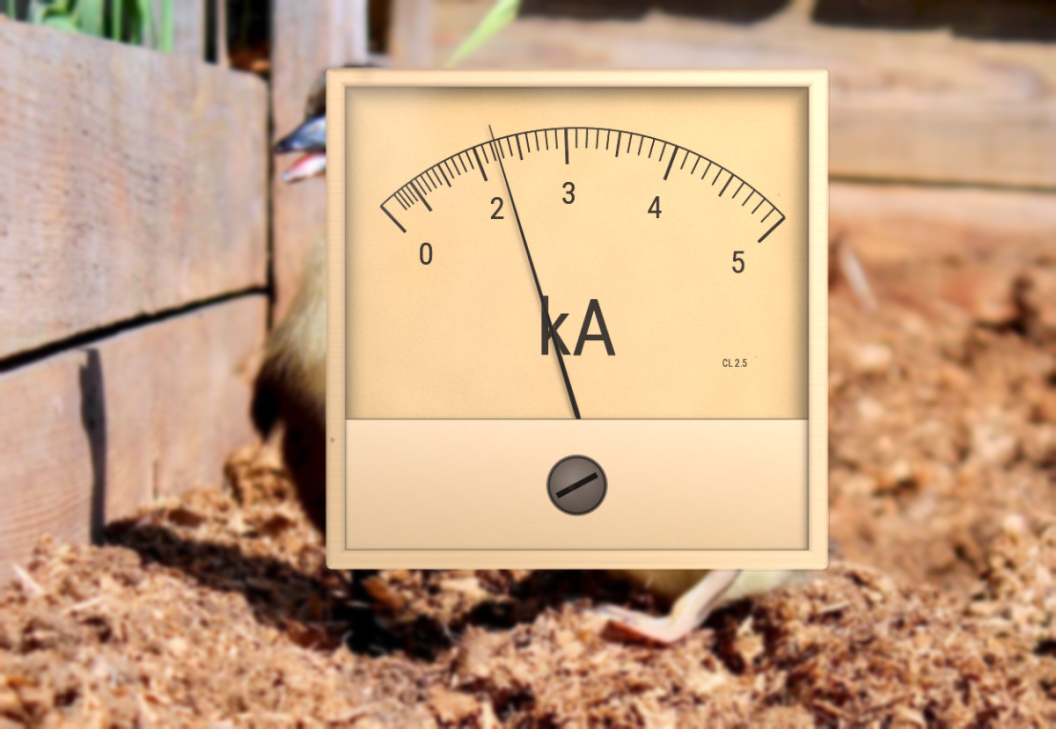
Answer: 2.25
